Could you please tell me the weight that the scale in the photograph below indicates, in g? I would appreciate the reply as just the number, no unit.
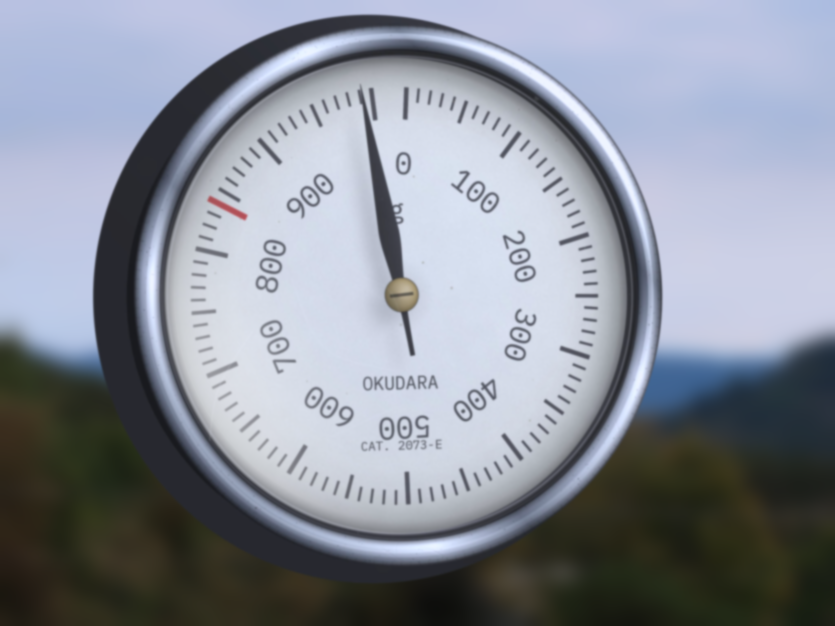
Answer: 990
